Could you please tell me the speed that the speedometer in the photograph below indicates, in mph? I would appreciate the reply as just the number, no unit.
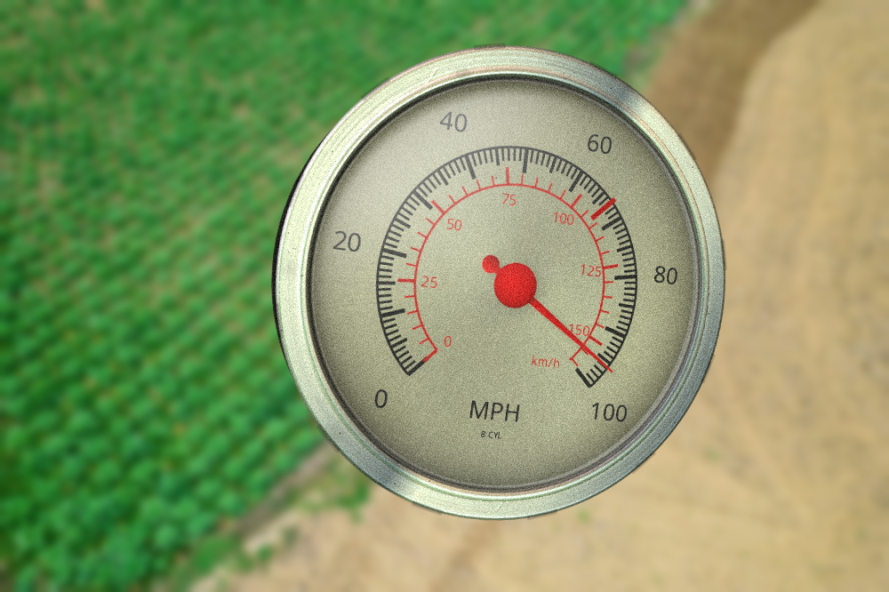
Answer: 96
